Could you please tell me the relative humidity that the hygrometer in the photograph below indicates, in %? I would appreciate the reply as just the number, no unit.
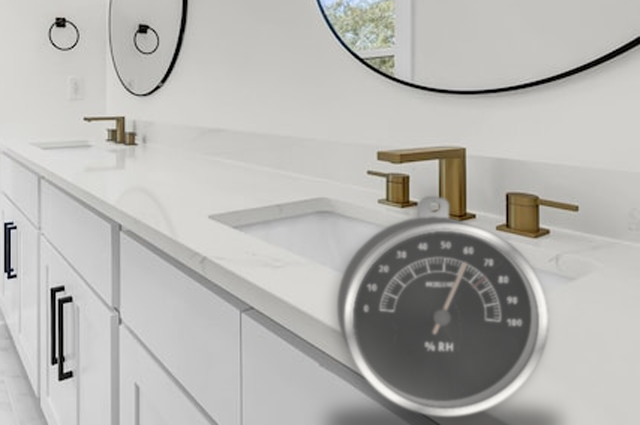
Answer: 60
